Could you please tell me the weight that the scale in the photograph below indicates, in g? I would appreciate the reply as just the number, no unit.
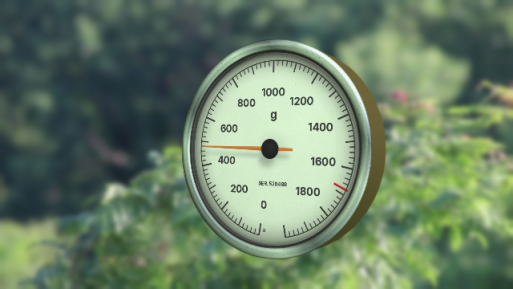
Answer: 480
